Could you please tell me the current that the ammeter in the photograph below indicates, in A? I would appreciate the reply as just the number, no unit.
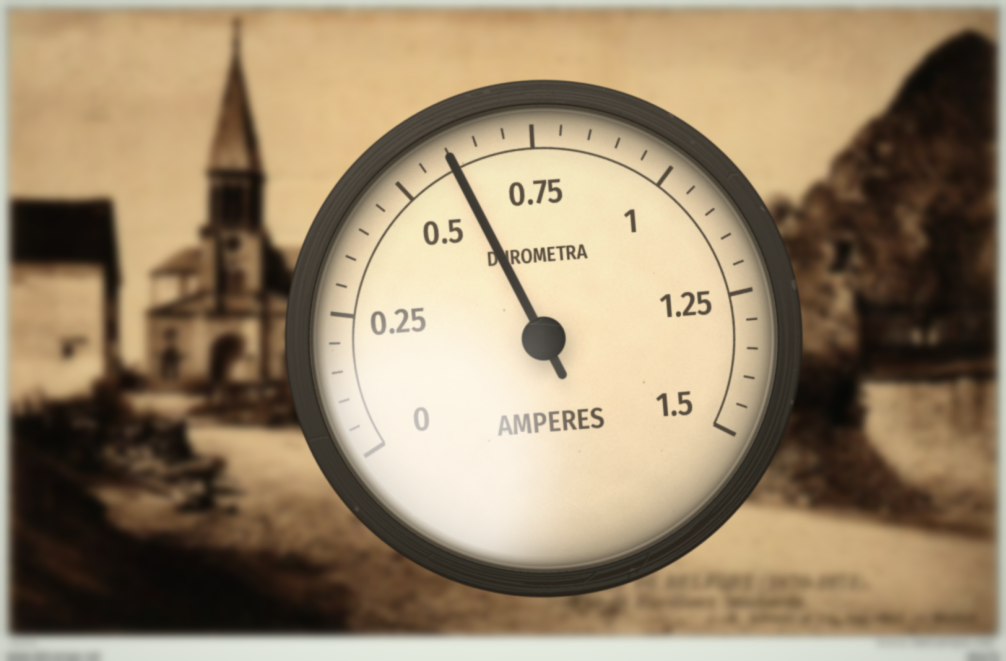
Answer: 0.6
